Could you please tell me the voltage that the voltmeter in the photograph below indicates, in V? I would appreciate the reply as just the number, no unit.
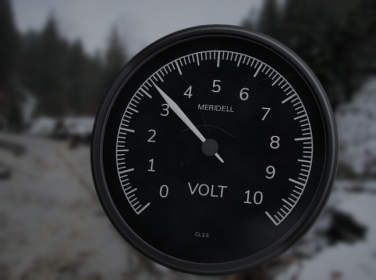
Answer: 3.3
